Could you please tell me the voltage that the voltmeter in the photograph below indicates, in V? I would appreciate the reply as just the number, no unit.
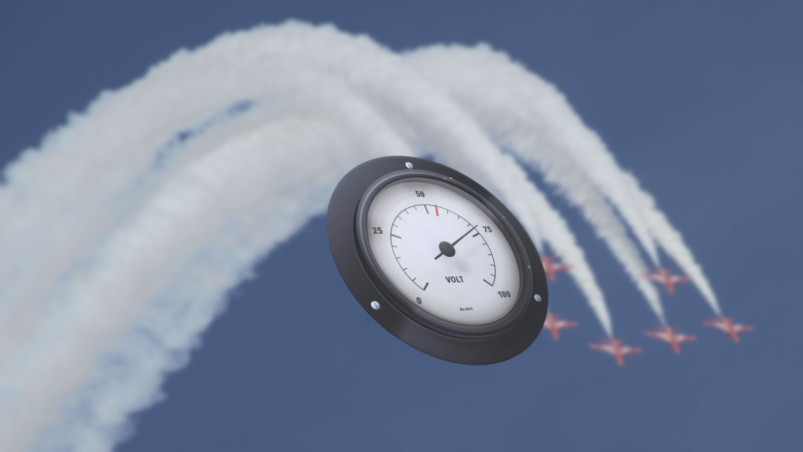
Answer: 72.5
